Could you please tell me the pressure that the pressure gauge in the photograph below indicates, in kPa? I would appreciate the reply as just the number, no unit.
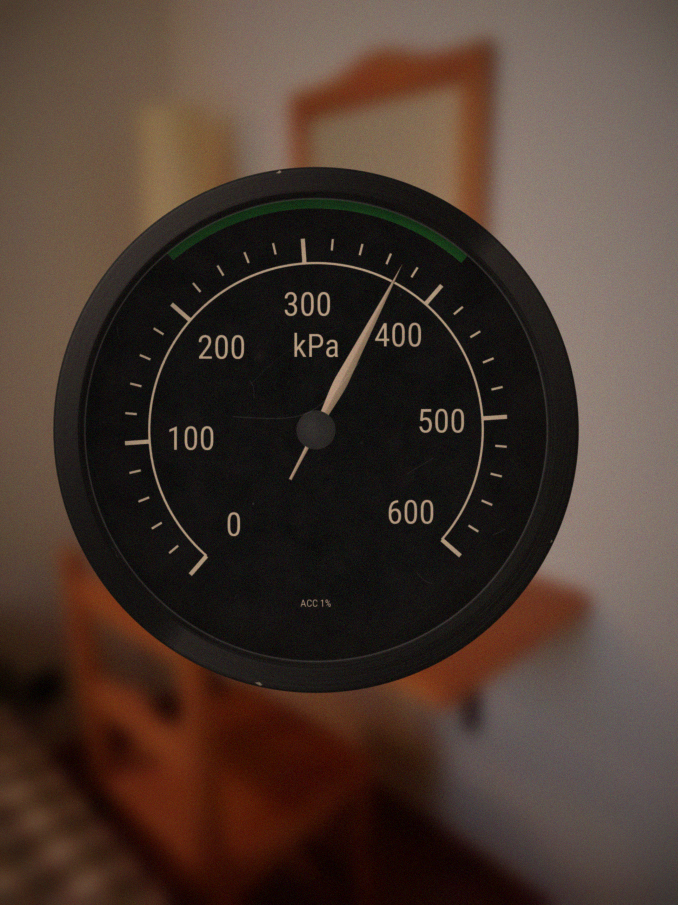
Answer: 370
